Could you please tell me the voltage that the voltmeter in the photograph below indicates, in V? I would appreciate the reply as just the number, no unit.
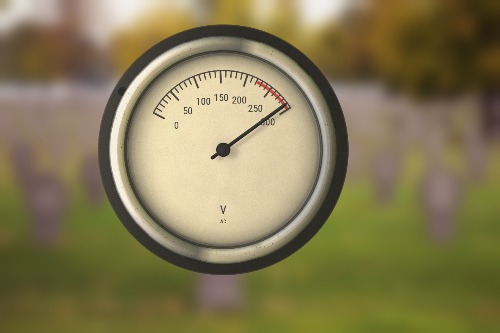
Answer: 290
